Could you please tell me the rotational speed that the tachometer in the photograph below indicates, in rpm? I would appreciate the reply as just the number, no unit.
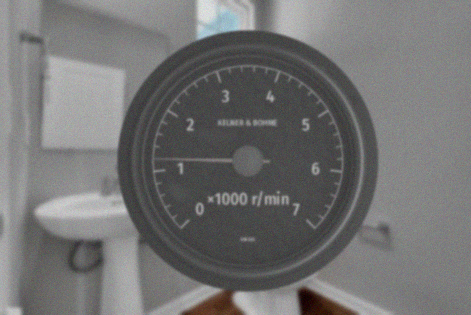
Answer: 1200
